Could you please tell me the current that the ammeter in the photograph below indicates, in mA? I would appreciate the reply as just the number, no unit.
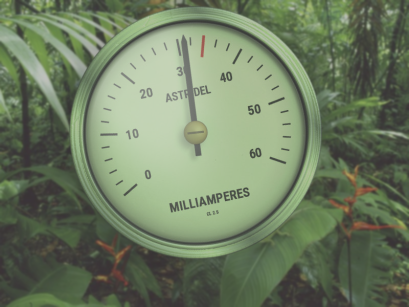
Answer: 31
